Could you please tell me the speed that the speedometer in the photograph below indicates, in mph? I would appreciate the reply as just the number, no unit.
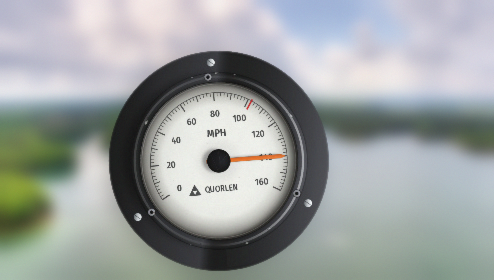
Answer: 140
